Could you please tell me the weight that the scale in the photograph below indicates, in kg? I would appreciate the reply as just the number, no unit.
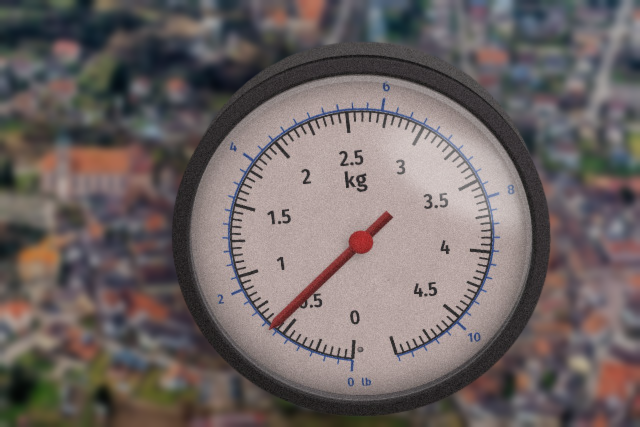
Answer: 0.6
